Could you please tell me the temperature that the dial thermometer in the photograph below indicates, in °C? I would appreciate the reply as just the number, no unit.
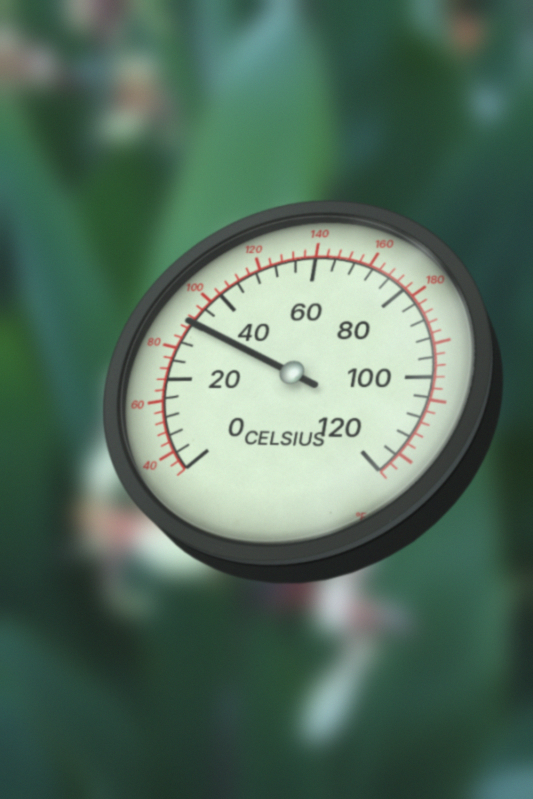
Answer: 32
